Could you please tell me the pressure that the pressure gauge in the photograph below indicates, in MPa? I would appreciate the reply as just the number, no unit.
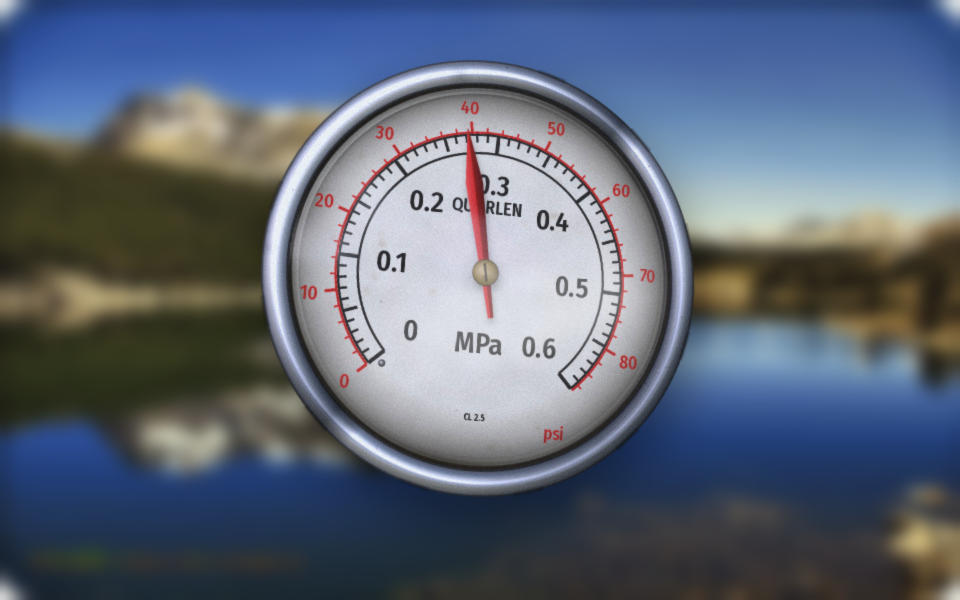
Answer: 0.27
